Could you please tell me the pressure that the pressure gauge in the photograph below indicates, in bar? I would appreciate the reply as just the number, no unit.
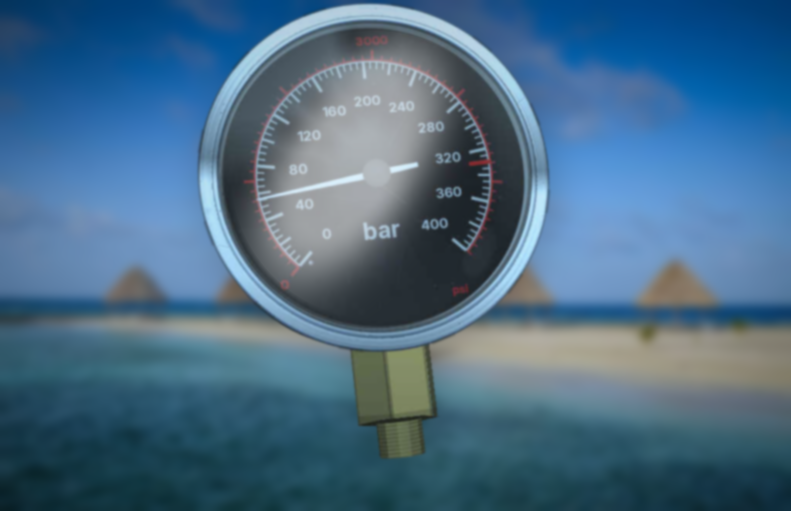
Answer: 55
